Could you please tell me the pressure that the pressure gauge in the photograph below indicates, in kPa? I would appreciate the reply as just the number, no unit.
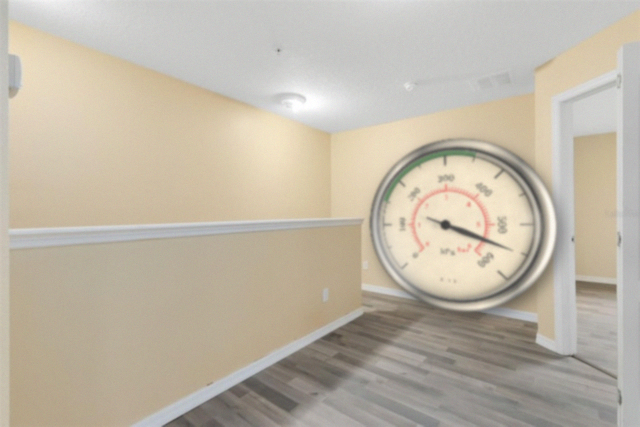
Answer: 550
